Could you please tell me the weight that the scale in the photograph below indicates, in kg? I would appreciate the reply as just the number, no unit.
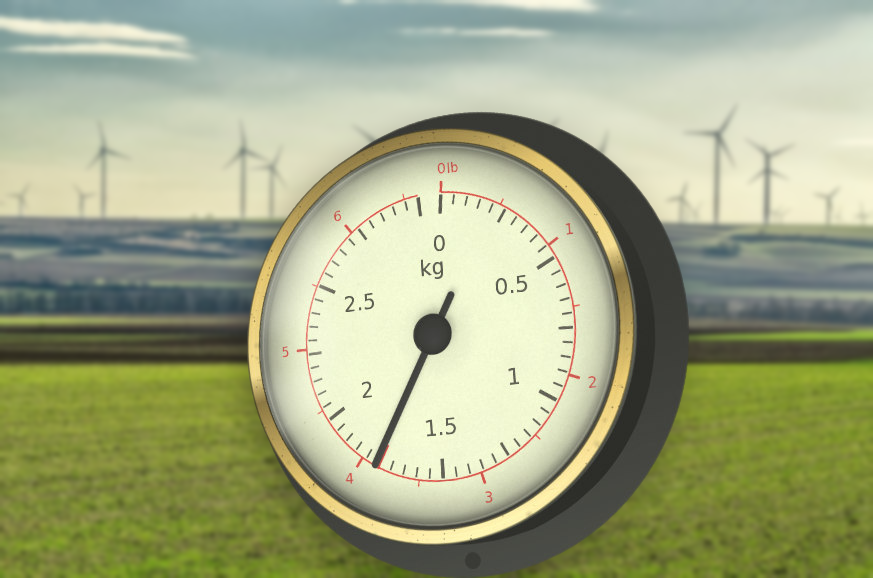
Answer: 1.75
